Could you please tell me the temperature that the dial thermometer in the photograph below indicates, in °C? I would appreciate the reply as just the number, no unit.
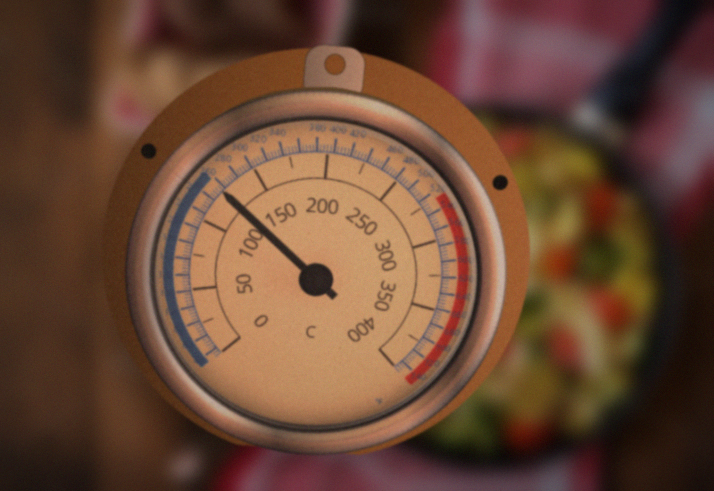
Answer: 125
